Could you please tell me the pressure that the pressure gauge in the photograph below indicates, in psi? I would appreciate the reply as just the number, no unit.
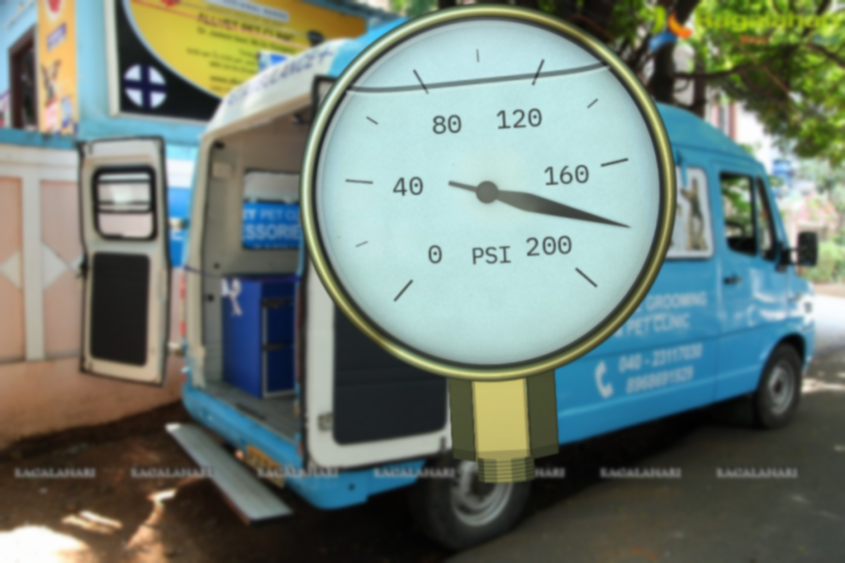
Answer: 180
